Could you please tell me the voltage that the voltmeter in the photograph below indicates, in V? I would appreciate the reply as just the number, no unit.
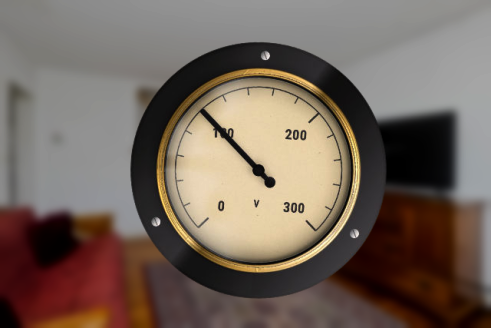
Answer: 100
